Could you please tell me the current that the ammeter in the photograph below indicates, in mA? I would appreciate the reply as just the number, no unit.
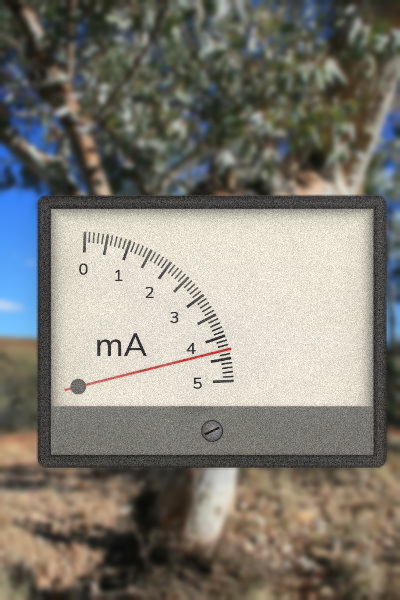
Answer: 4.3
